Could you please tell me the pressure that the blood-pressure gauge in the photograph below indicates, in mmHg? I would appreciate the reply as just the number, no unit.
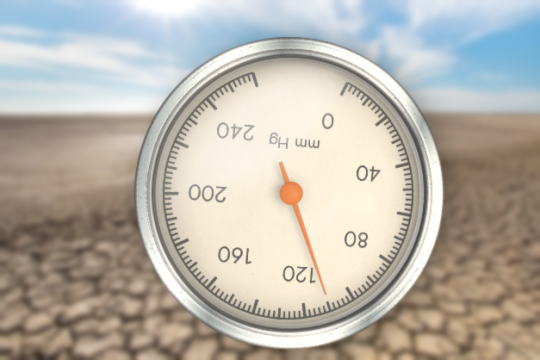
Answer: 110
